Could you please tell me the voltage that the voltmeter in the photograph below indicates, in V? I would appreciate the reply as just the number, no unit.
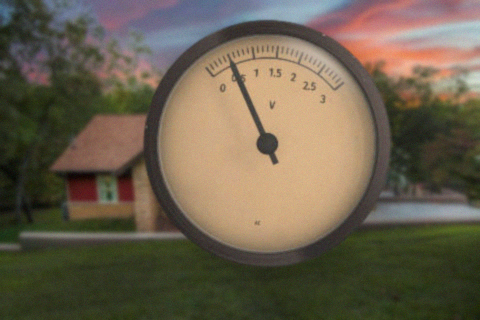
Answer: 0.5
